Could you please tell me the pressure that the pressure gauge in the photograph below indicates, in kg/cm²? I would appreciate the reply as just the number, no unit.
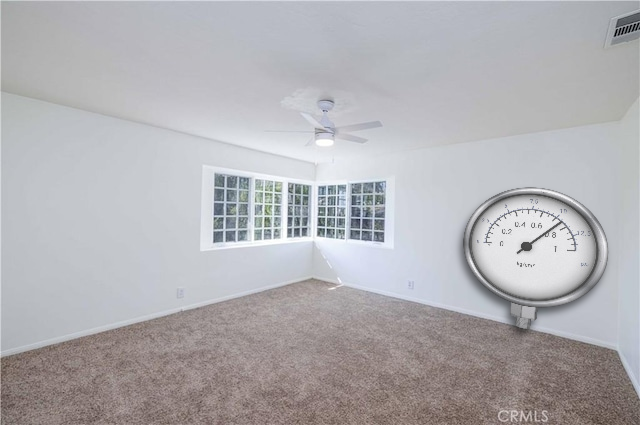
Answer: 0.75
